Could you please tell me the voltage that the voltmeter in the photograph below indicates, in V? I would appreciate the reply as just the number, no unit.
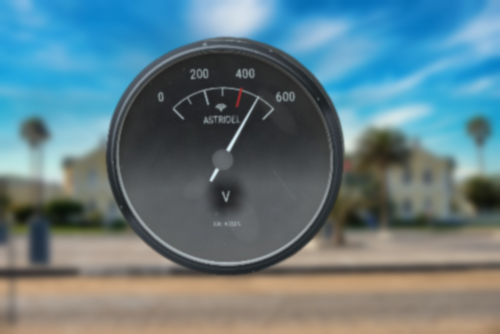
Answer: 500
